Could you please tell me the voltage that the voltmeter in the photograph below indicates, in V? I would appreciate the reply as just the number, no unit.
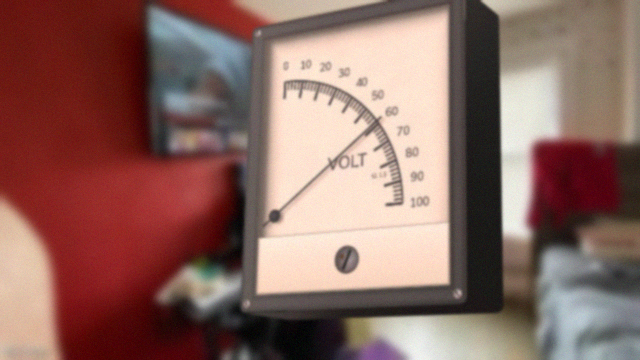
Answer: 60
